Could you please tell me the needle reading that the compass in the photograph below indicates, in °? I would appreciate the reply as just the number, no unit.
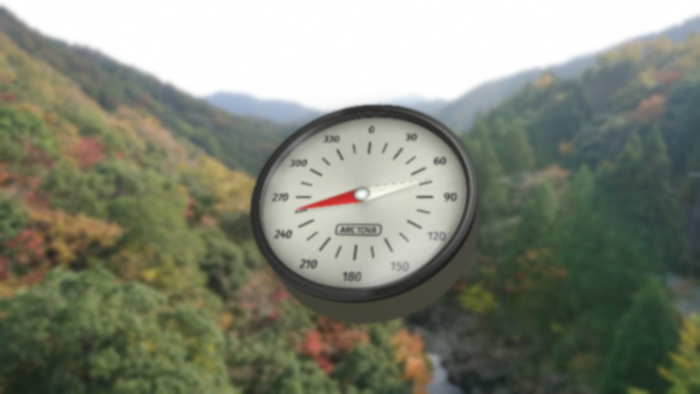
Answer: 255
